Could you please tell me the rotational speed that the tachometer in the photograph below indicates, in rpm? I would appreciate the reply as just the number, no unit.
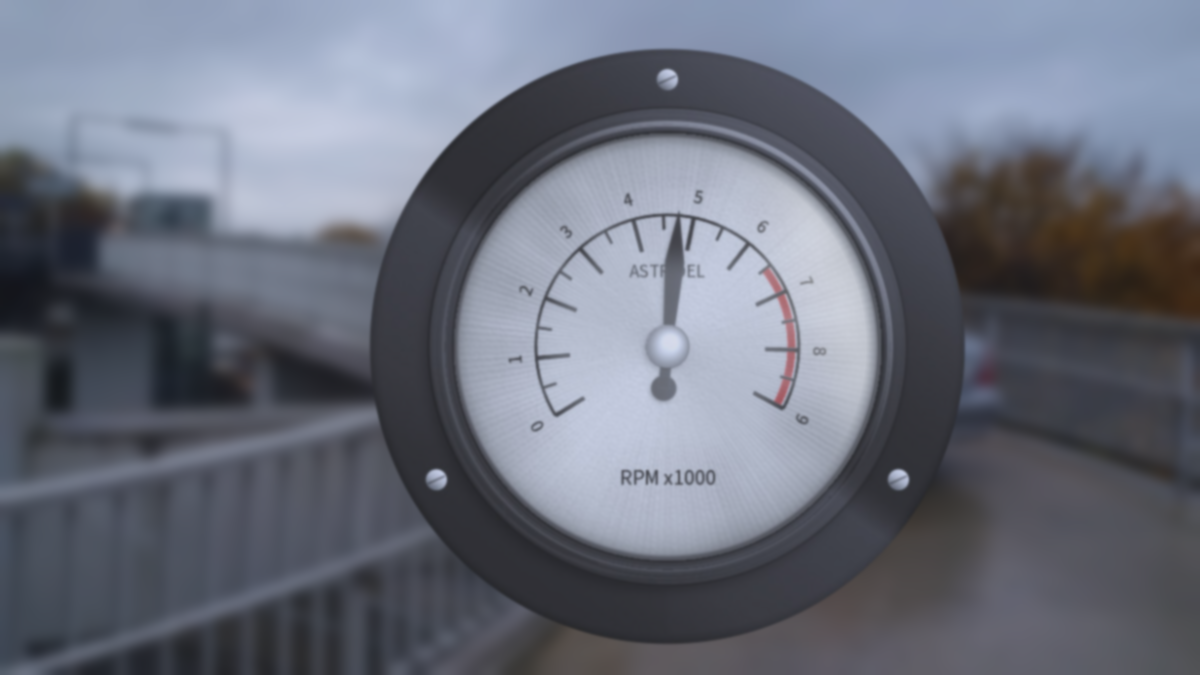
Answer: 4750
